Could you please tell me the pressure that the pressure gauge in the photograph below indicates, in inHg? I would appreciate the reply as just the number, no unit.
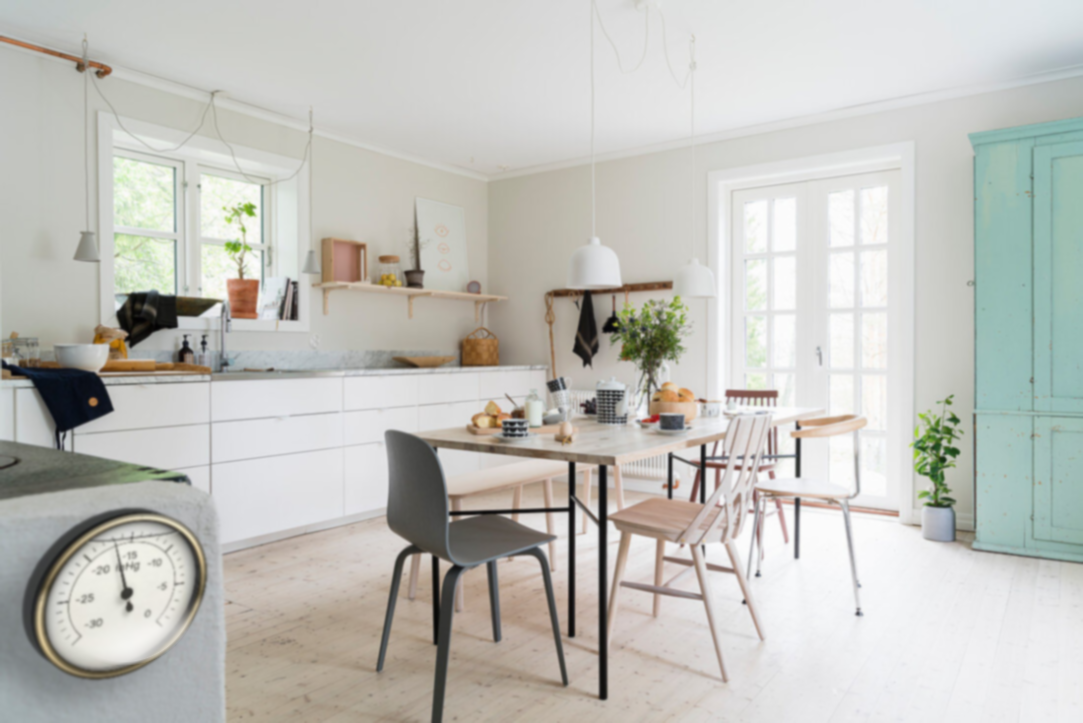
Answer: -17
